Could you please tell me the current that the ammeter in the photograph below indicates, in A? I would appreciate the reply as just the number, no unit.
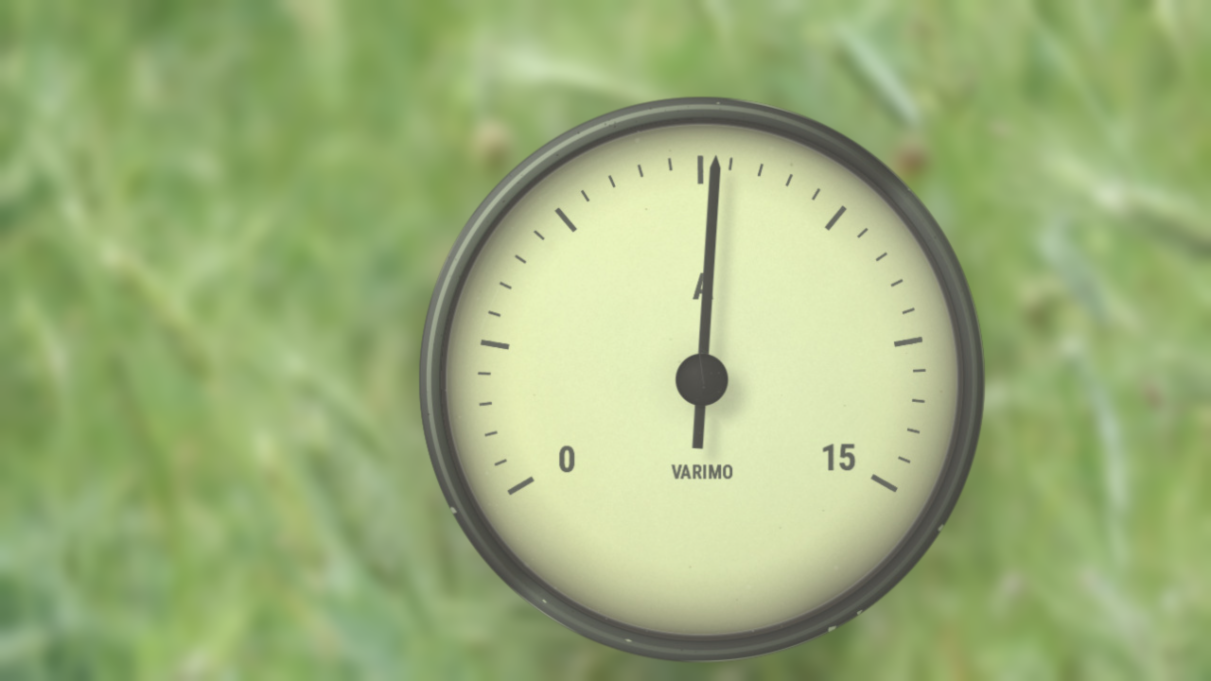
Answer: 7.75
